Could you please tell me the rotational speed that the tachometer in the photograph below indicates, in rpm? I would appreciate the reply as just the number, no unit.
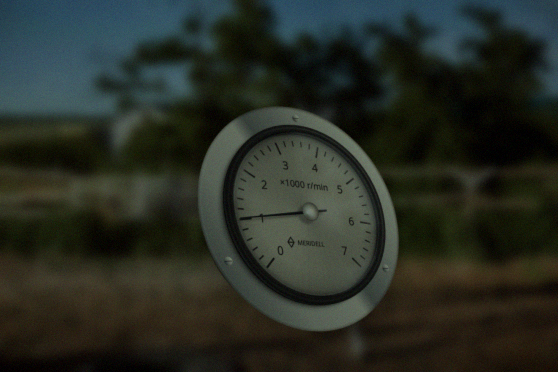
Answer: 1000
